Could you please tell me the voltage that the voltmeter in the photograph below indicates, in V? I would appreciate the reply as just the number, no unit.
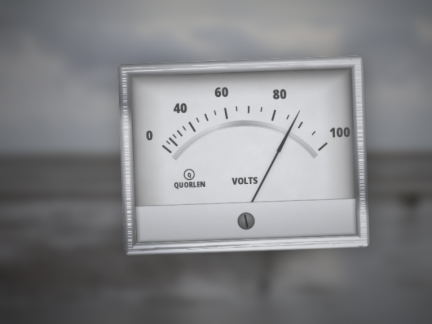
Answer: 87.5
